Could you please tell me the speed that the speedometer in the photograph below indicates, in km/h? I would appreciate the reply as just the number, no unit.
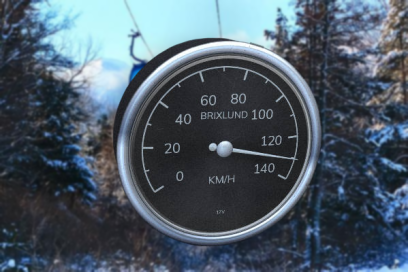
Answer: 130
